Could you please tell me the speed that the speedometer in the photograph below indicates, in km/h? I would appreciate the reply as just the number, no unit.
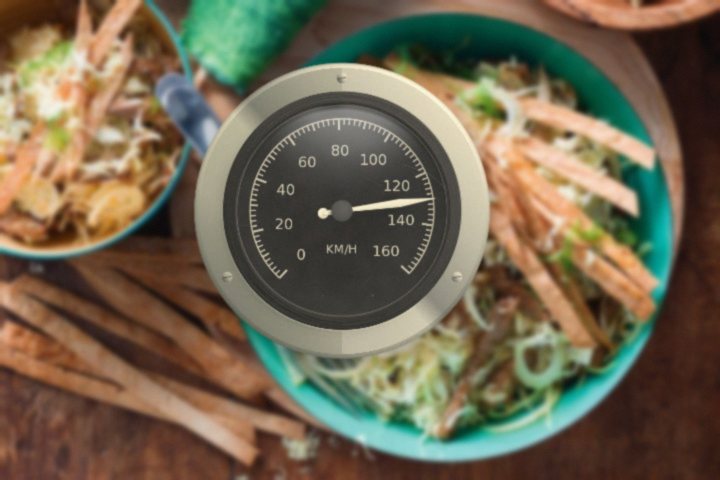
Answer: 130
